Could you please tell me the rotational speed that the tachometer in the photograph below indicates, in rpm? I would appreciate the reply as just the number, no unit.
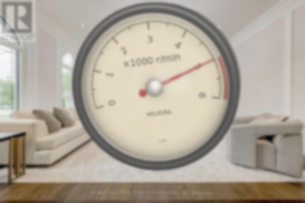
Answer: 5000
